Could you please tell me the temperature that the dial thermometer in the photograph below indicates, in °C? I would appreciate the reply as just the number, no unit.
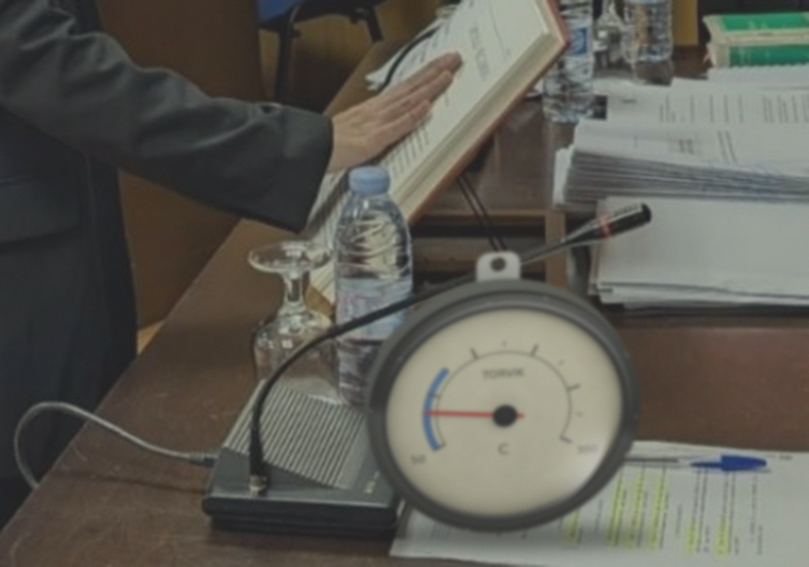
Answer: 87.5
